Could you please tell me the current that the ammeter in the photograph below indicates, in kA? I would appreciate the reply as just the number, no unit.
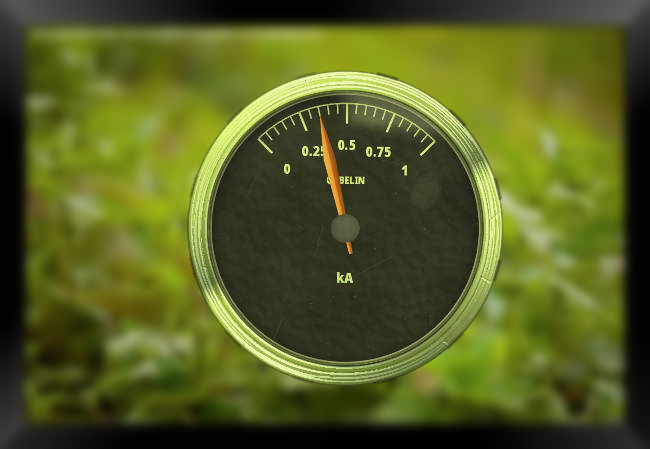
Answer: 0.35
